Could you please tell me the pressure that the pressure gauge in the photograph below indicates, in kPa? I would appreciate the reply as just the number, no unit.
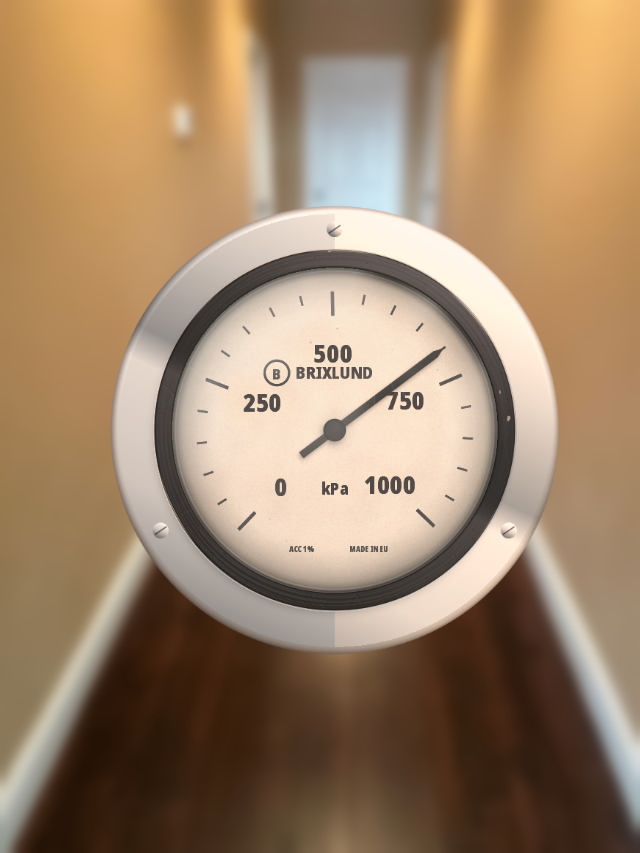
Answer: 700
